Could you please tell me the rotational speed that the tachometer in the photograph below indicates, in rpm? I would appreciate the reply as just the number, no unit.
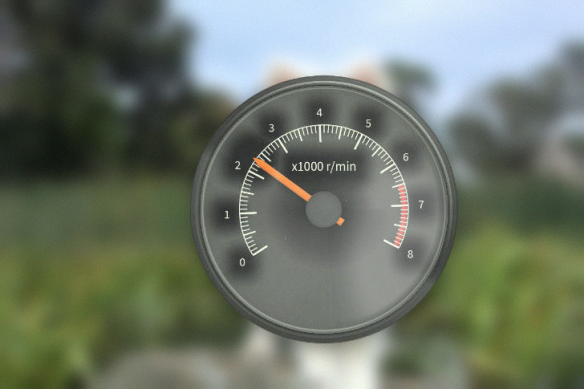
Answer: 2300
